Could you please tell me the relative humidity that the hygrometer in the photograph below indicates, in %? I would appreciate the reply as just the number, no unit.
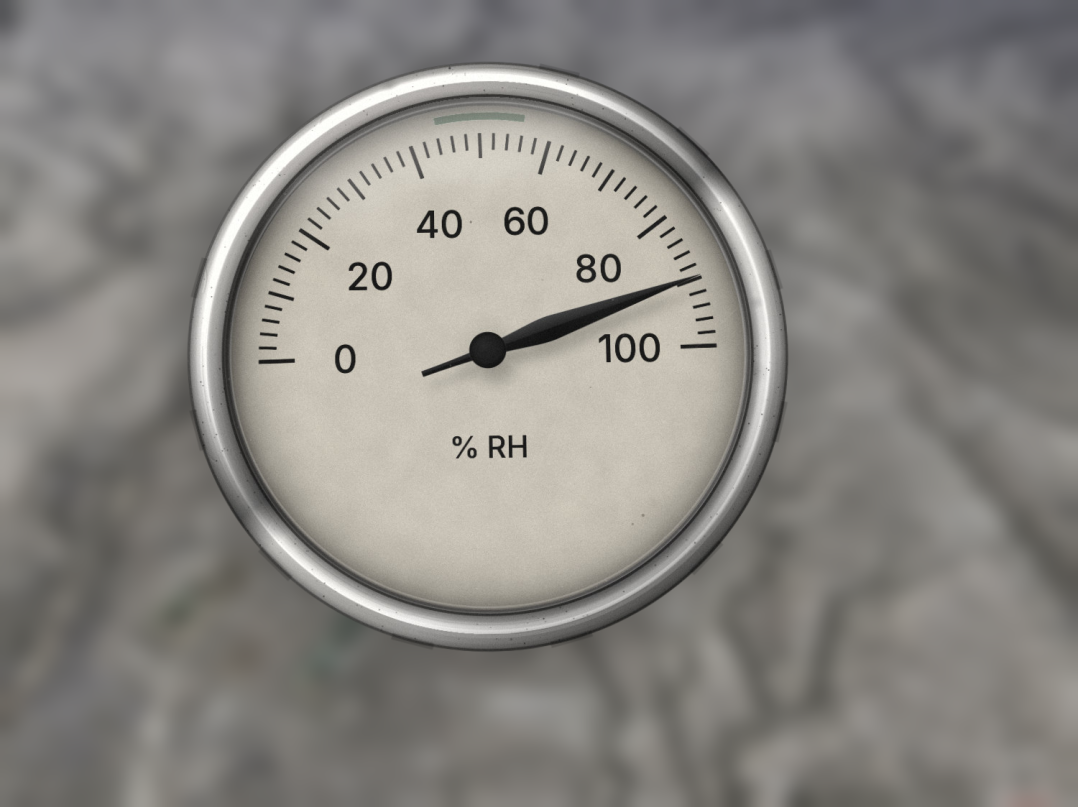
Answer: 90
